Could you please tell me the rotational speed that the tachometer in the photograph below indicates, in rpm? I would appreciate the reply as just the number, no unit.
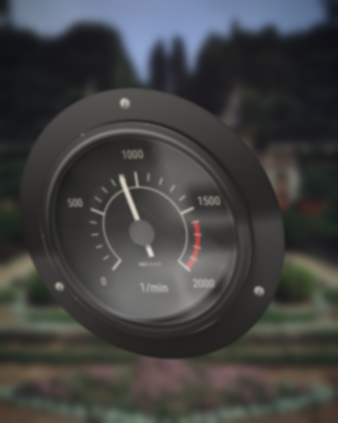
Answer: 900
